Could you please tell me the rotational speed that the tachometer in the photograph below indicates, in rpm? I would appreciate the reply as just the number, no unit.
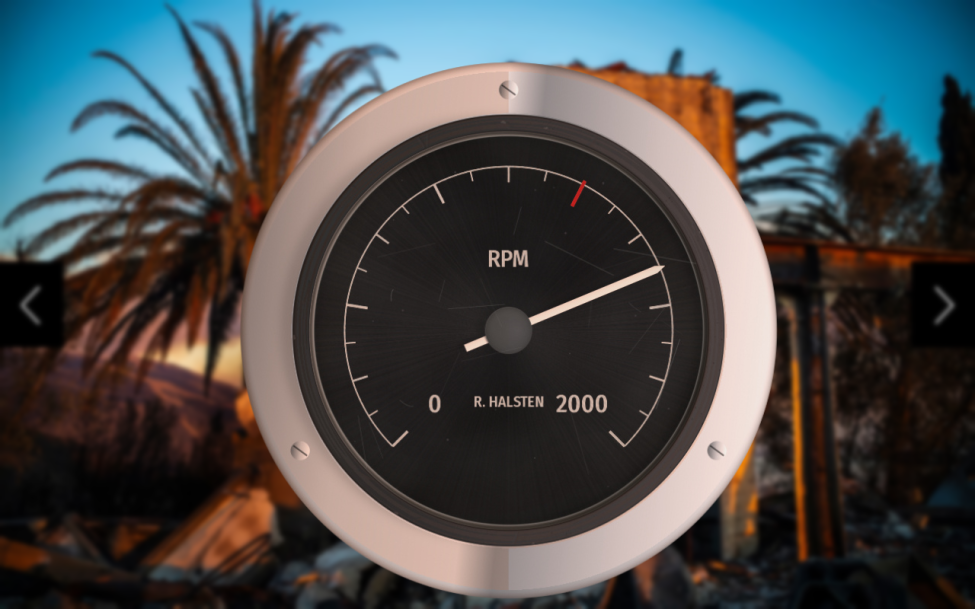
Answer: 1500
